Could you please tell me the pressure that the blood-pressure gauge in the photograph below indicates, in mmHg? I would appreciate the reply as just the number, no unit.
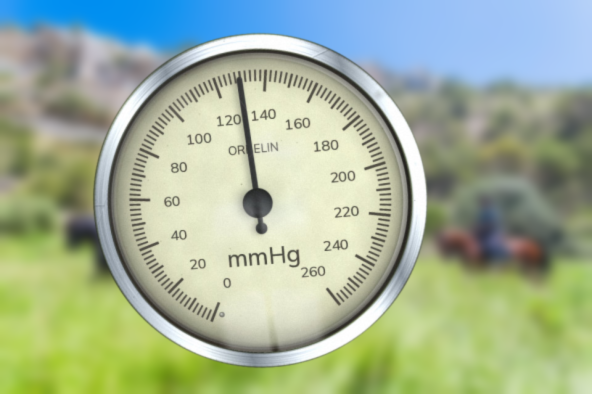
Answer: 130
